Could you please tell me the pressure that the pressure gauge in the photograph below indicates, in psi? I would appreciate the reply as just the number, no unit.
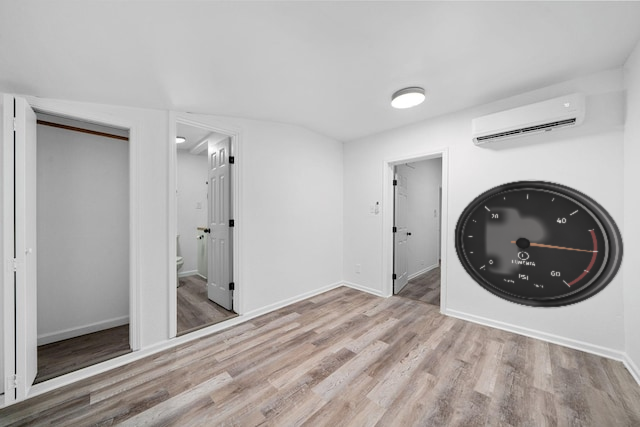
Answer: 50
